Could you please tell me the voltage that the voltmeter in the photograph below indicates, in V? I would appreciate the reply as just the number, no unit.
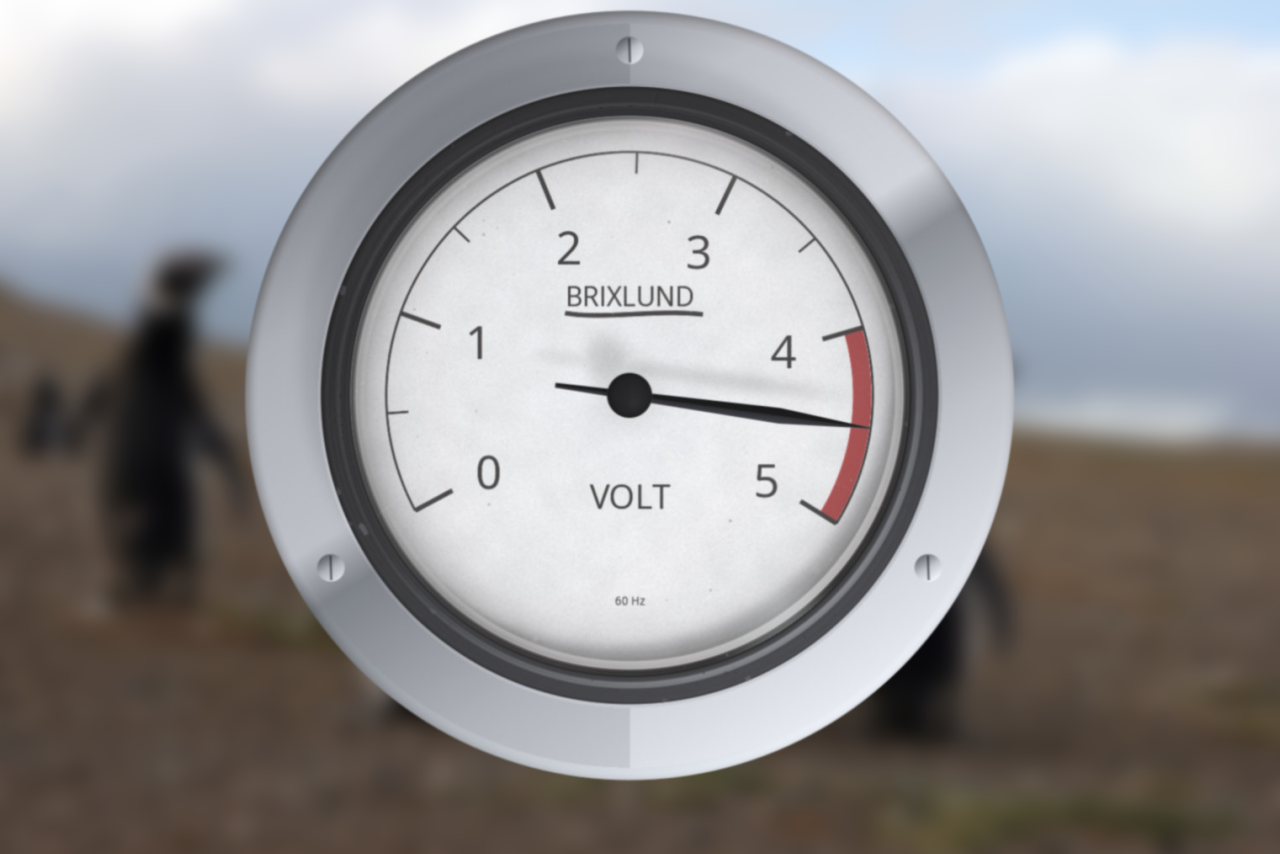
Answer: 4.5
